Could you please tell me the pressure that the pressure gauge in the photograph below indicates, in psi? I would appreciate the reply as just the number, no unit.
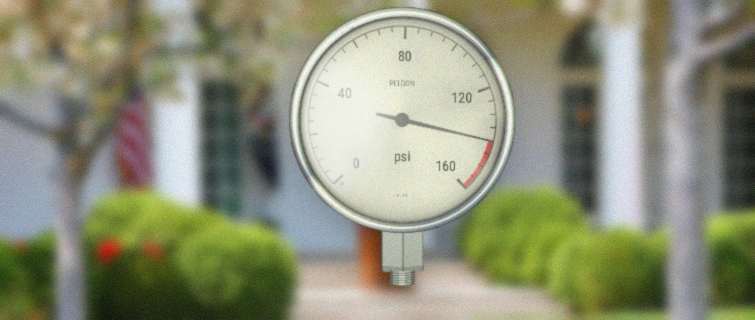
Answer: 140
